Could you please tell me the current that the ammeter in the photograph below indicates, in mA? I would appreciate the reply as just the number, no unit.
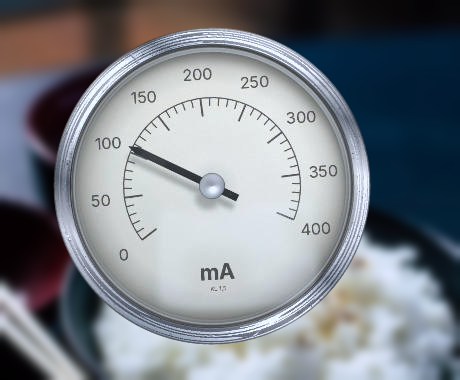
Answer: 105
